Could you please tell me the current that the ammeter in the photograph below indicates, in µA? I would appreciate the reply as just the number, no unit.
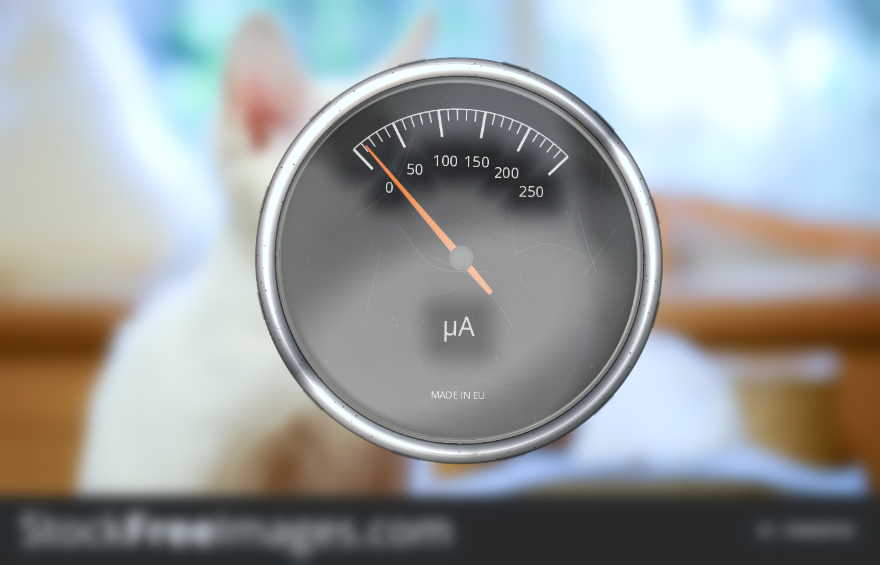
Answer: 10
